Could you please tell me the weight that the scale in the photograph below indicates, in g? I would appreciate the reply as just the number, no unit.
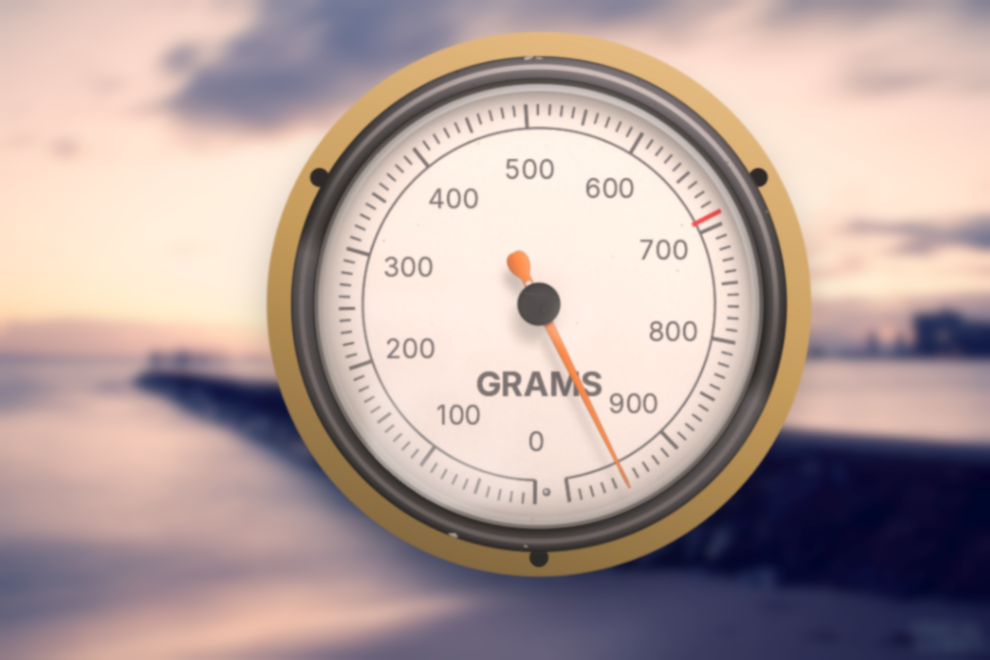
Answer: 950
